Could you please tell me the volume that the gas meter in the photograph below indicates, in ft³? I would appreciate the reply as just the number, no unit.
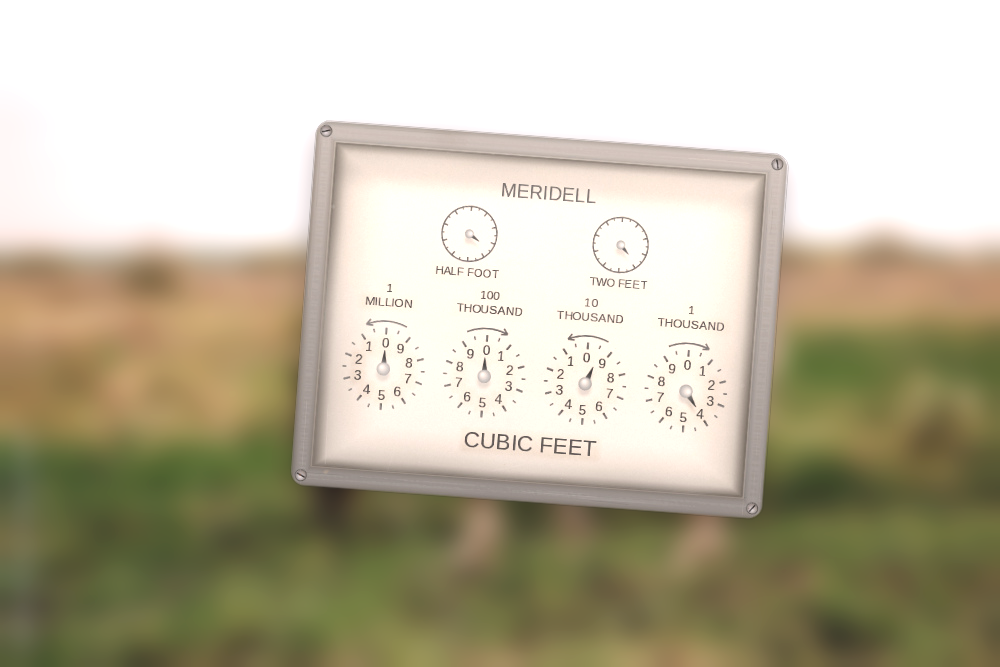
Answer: 999400
